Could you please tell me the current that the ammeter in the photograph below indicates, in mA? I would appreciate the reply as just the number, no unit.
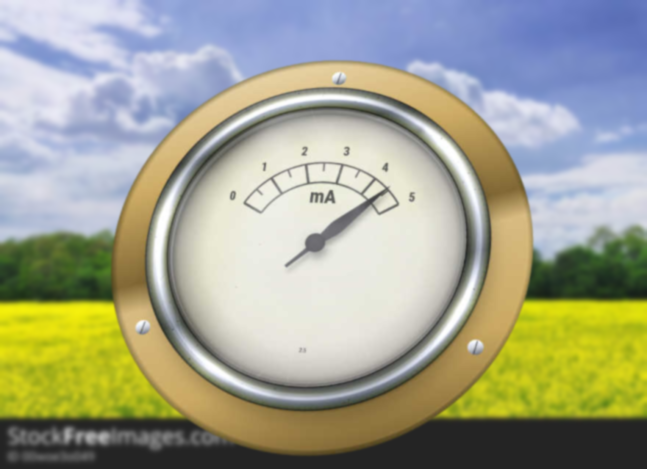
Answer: 4.5
